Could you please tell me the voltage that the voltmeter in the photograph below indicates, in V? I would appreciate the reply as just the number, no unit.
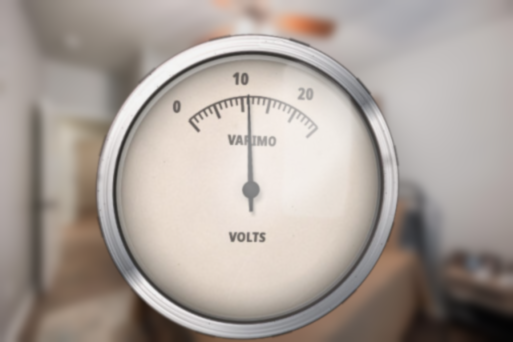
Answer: 11
